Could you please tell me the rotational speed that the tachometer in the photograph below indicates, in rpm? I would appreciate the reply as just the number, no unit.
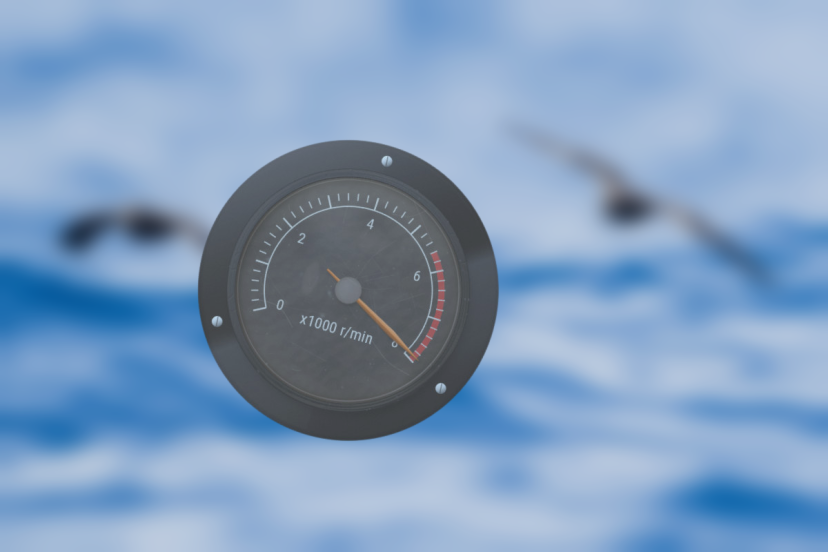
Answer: 7900
